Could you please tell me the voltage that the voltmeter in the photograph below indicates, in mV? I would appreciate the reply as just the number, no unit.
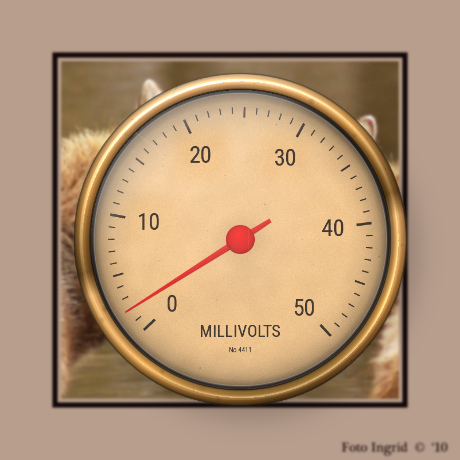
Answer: 2
